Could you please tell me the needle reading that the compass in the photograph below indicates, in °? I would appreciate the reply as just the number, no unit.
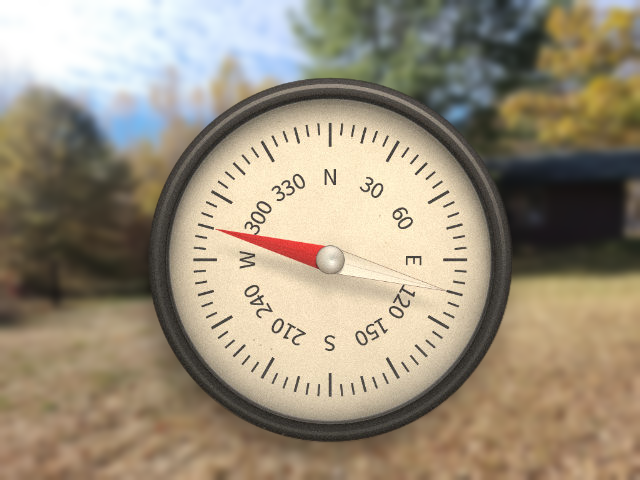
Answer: 285
